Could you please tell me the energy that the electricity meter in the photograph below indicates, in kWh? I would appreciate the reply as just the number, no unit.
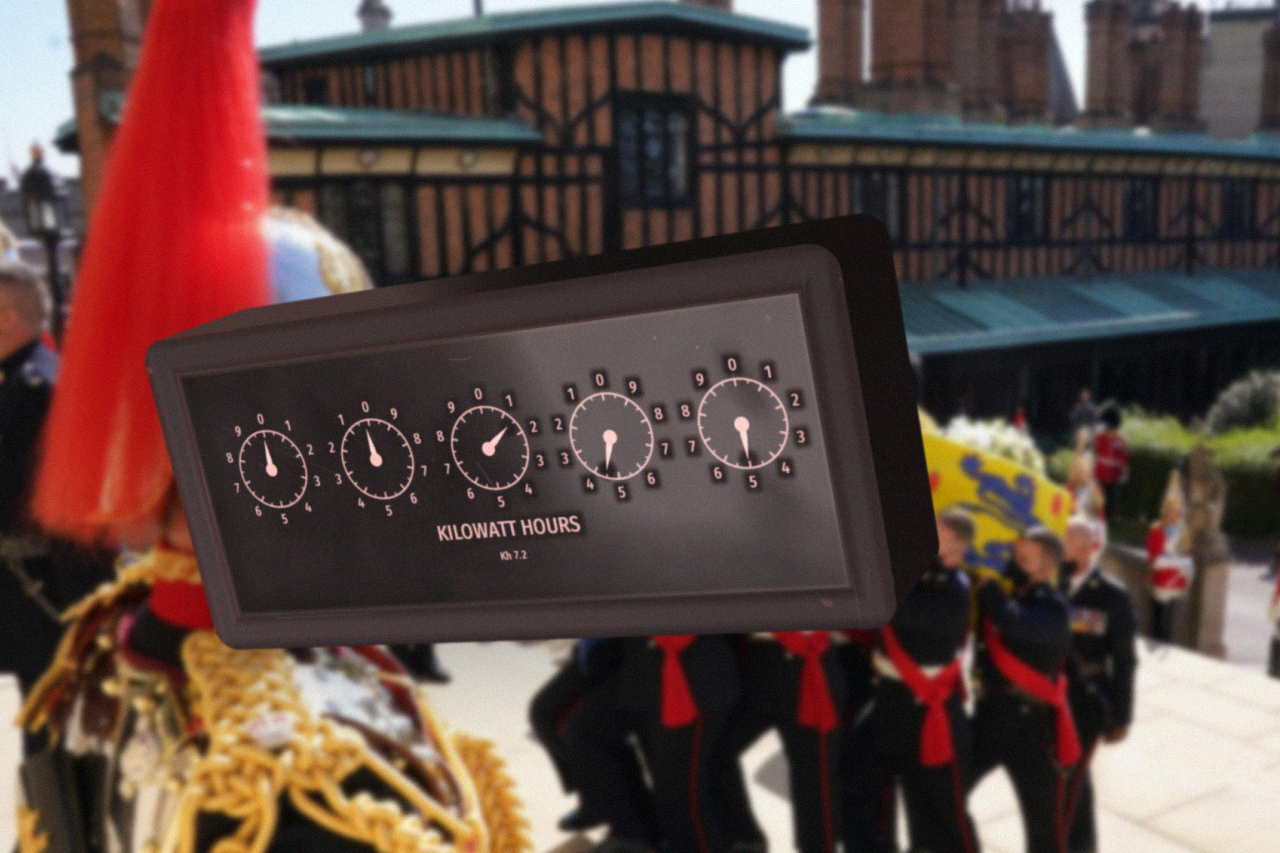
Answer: 145
